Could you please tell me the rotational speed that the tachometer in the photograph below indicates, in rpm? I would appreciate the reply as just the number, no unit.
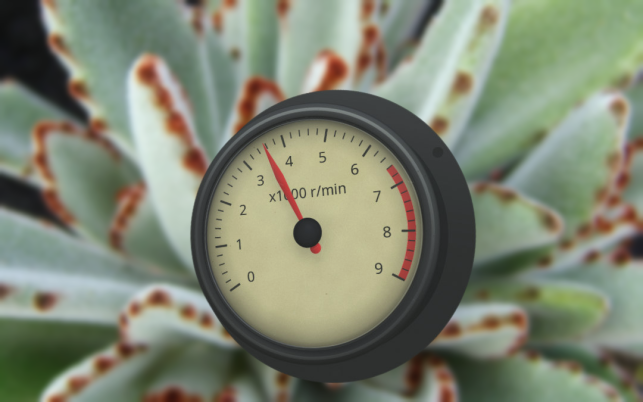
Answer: 3600
